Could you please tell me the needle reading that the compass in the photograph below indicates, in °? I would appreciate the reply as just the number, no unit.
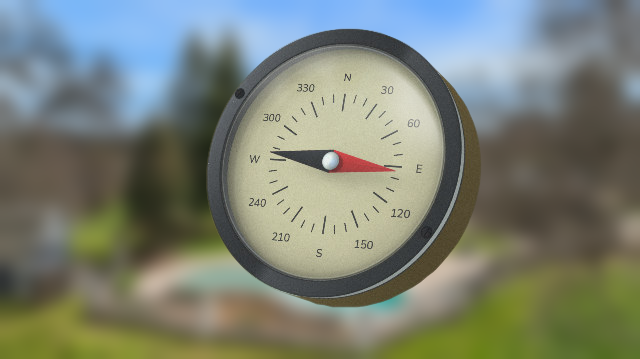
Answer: 95
